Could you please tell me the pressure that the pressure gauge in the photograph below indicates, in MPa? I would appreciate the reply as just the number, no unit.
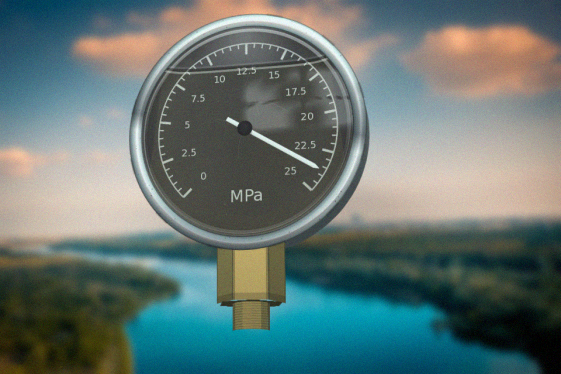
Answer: 23.75
